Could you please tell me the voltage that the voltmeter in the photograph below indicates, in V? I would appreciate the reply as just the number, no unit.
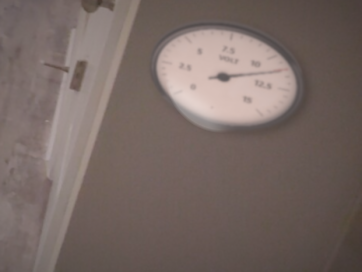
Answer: 11
